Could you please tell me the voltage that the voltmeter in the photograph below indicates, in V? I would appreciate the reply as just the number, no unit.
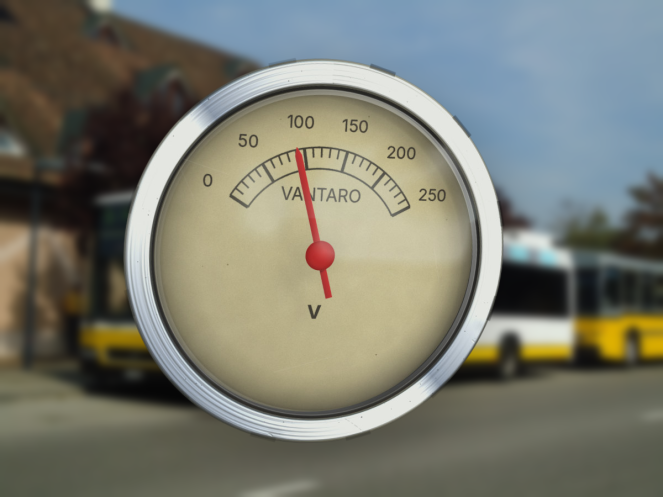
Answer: 90
